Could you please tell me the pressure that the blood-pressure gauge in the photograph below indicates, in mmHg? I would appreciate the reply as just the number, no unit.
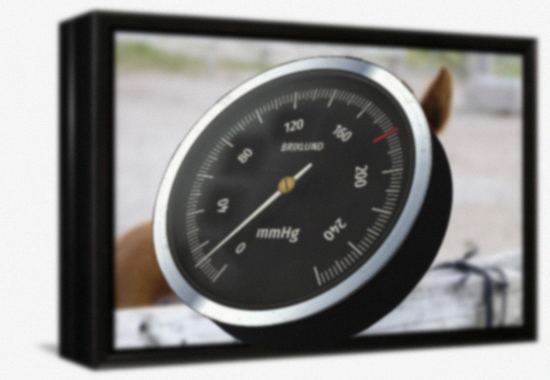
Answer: 10
